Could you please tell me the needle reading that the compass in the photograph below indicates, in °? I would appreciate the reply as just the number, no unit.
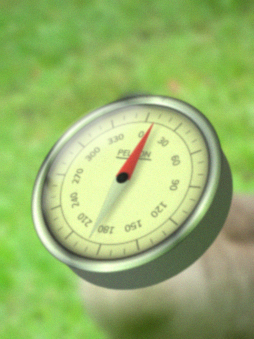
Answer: 10
